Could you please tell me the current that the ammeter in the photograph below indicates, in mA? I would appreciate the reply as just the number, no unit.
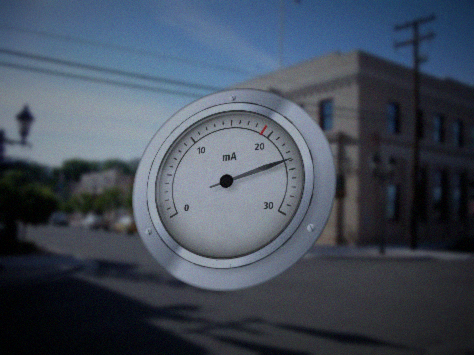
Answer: 24
